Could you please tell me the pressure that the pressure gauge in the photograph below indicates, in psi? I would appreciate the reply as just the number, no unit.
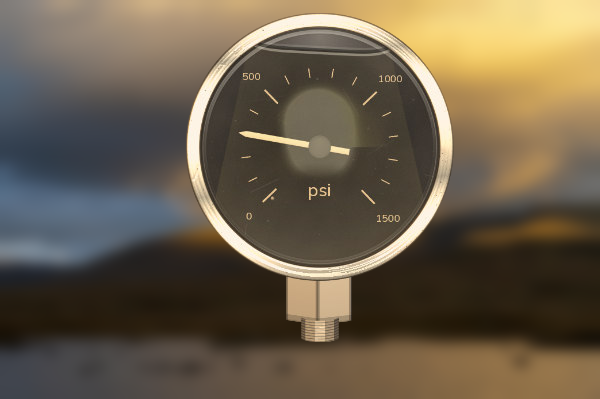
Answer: 300
